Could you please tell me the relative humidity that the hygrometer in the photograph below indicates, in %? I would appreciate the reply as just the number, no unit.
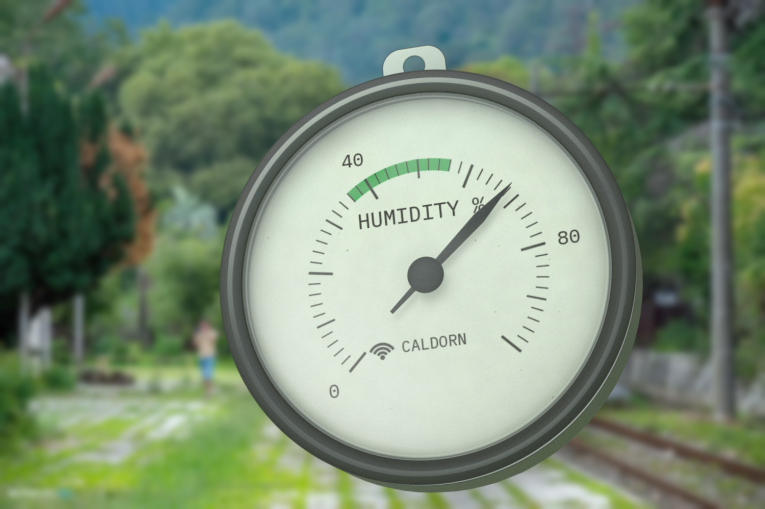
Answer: 68
